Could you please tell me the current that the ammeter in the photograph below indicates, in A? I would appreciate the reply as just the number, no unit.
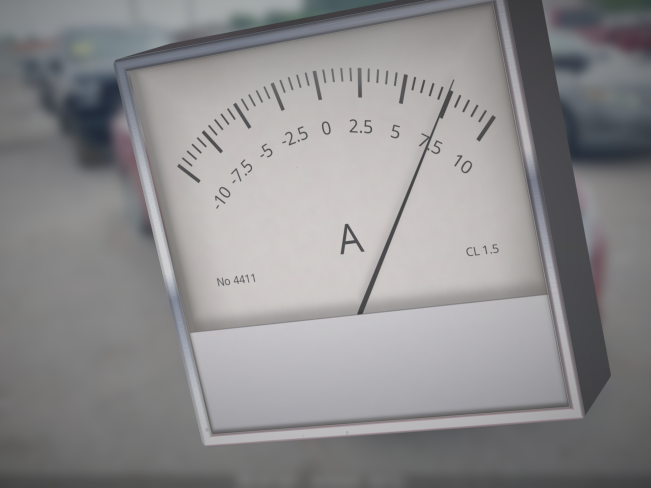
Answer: 7.5
